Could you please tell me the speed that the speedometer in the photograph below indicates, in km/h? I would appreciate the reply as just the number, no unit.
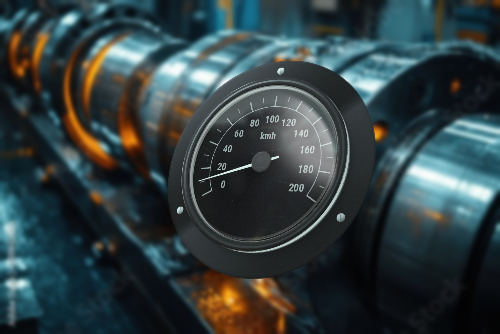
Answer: 10
